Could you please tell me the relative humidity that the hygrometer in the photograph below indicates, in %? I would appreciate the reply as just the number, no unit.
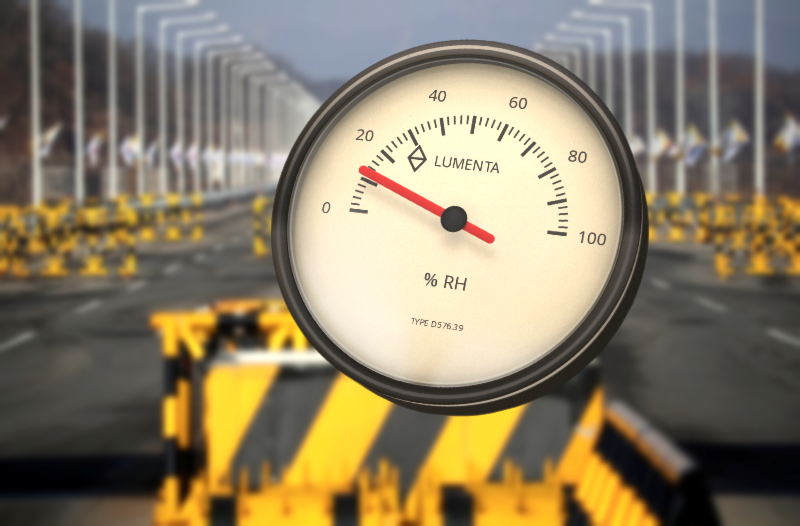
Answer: 12
